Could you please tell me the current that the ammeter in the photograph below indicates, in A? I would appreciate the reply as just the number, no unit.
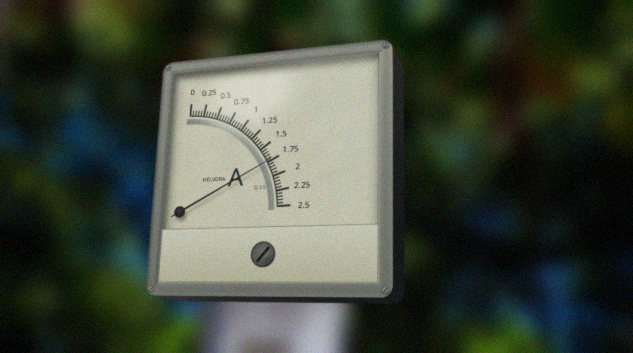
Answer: 1.75
